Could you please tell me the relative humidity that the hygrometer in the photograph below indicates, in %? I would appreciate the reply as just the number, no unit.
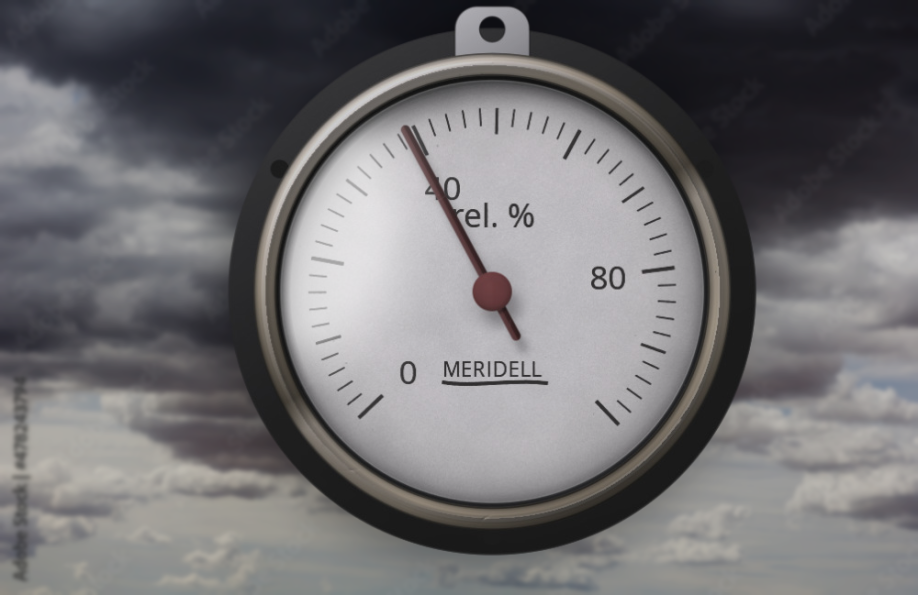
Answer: 39
